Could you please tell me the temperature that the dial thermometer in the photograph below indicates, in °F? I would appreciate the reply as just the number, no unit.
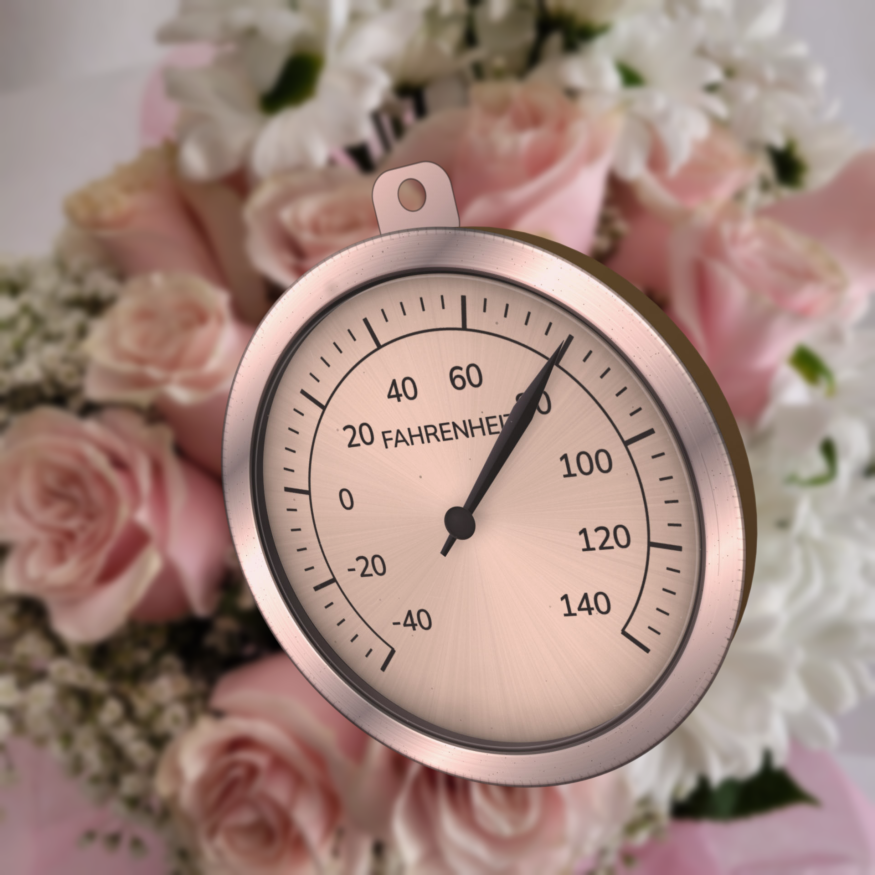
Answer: 80
